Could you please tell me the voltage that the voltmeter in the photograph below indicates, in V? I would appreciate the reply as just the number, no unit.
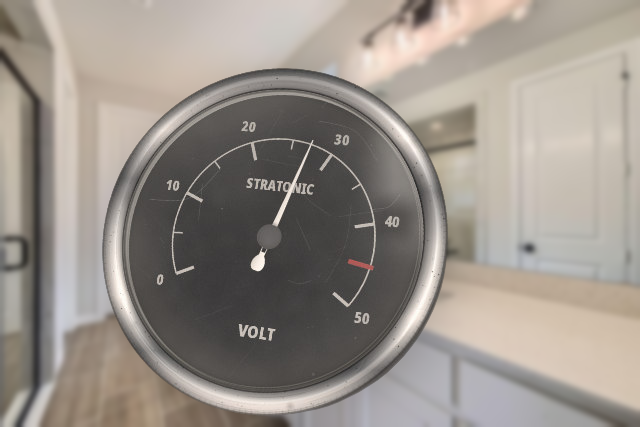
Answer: 27.5
